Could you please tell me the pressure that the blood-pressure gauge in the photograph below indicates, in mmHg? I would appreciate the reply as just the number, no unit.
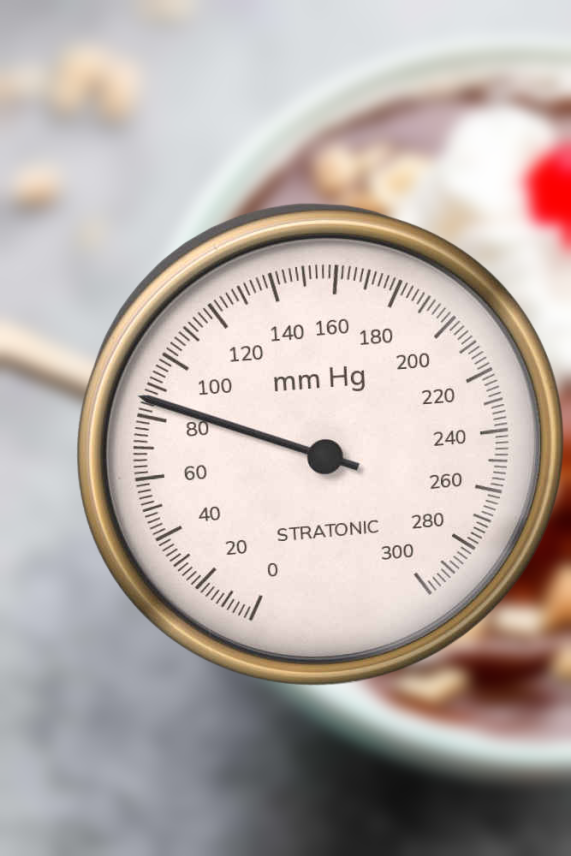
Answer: 86
